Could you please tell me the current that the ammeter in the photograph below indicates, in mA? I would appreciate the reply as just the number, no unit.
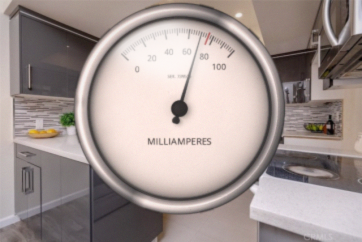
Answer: 70
